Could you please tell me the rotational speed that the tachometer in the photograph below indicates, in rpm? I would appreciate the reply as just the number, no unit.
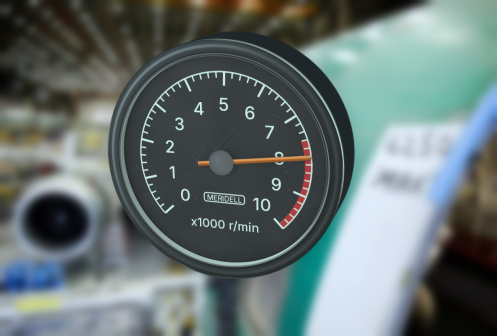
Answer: 8000
